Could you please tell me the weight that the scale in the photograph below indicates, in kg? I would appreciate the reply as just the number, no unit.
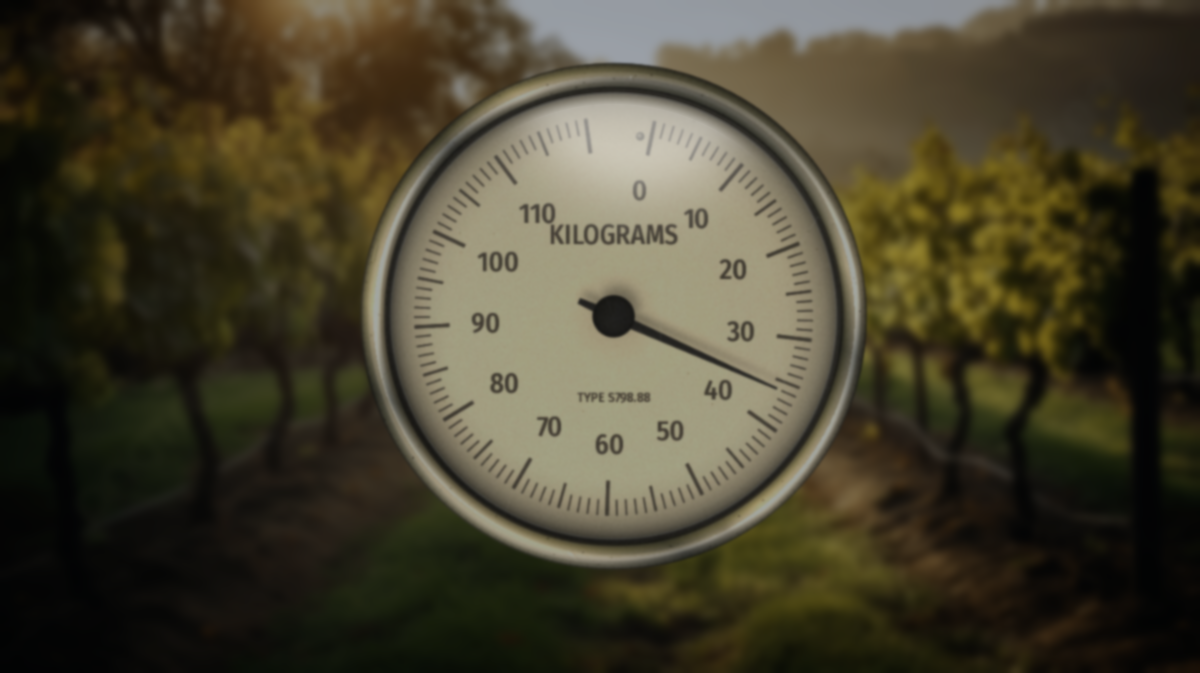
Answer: 36
